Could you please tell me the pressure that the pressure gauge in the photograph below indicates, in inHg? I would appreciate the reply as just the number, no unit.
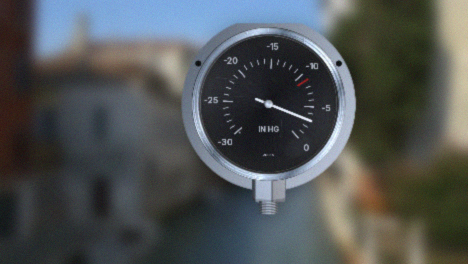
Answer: -3
